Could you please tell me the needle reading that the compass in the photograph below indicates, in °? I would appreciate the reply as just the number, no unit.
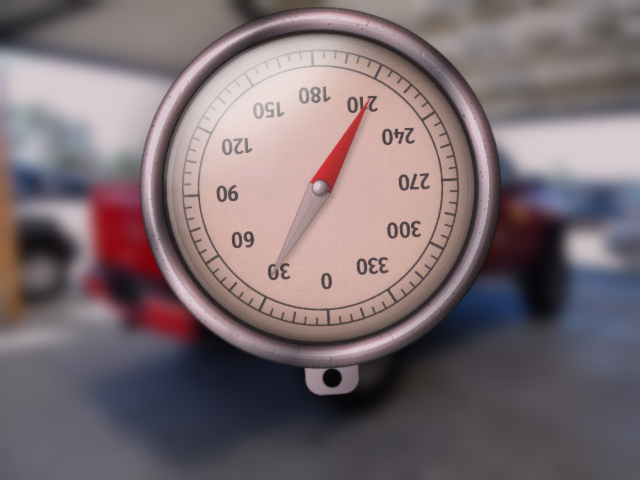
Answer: 212.5
